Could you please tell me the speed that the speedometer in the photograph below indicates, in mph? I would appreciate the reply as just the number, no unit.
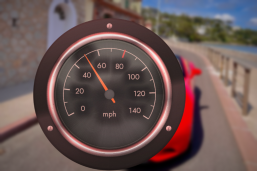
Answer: 50
